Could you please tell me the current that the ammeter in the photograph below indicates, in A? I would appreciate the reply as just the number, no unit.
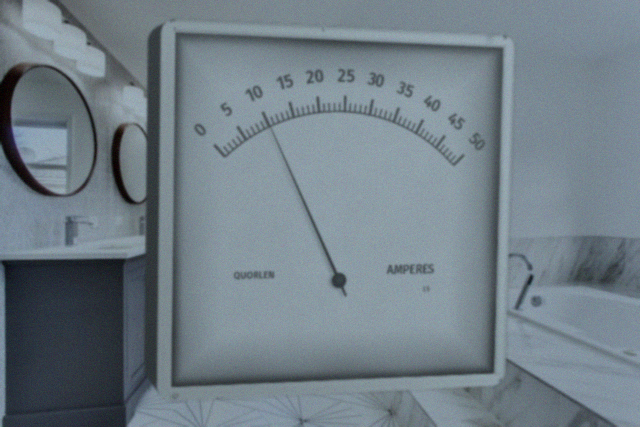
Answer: 10
